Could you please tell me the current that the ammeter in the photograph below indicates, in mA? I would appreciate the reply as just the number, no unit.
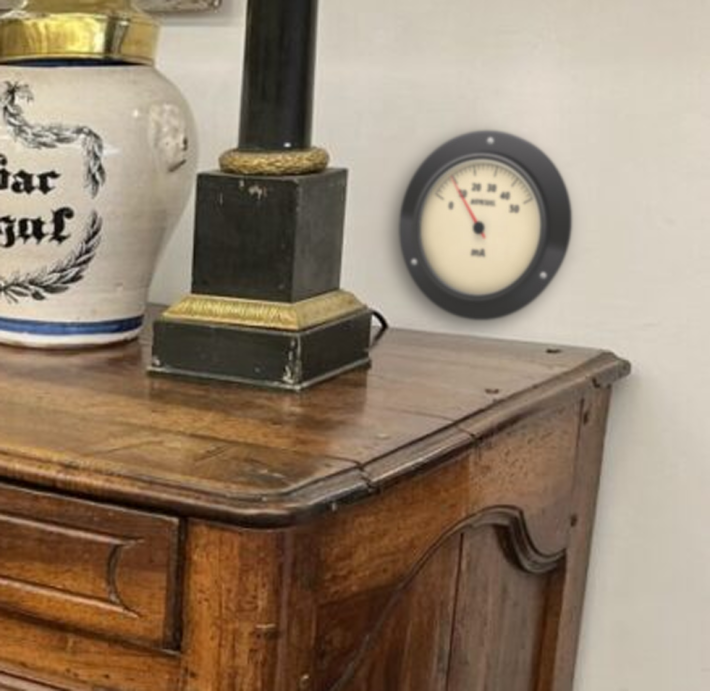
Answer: 10
